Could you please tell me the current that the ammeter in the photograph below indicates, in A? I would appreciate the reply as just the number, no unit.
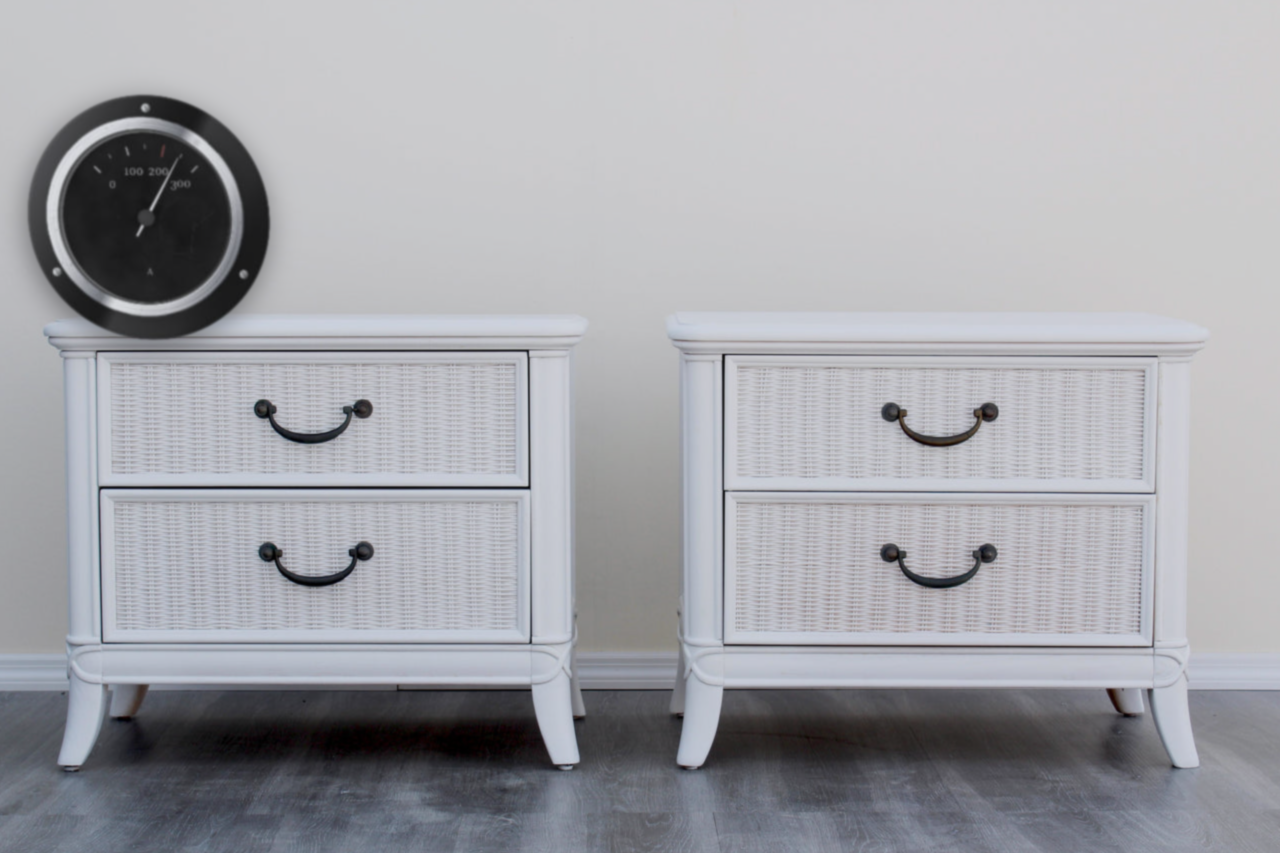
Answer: 250
